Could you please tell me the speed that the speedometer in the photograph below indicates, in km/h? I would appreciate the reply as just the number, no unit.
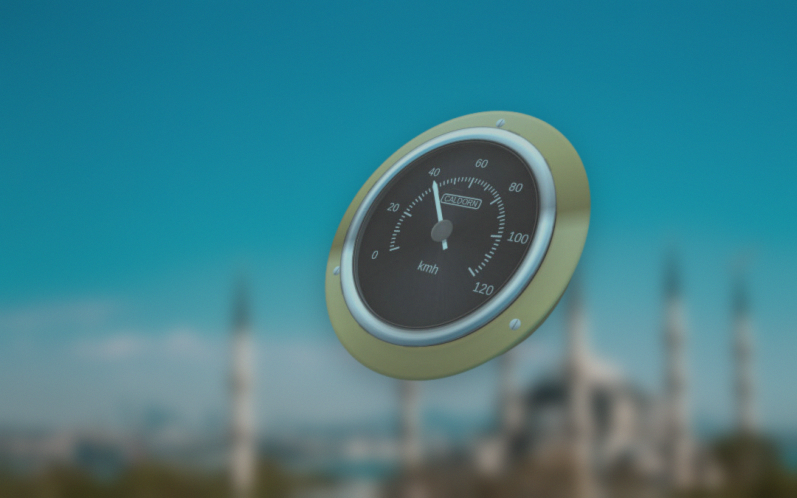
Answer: 40
